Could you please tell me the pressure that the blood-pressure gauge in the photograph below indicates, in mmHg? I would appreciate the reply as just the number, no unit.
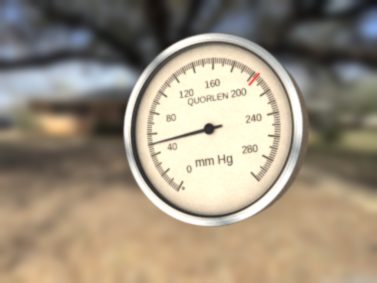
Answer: 50
